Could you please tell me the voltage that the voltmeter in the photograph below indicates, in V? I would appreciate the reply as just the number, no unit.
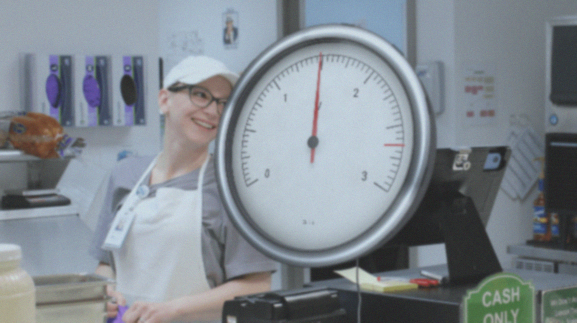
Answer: 1.5
